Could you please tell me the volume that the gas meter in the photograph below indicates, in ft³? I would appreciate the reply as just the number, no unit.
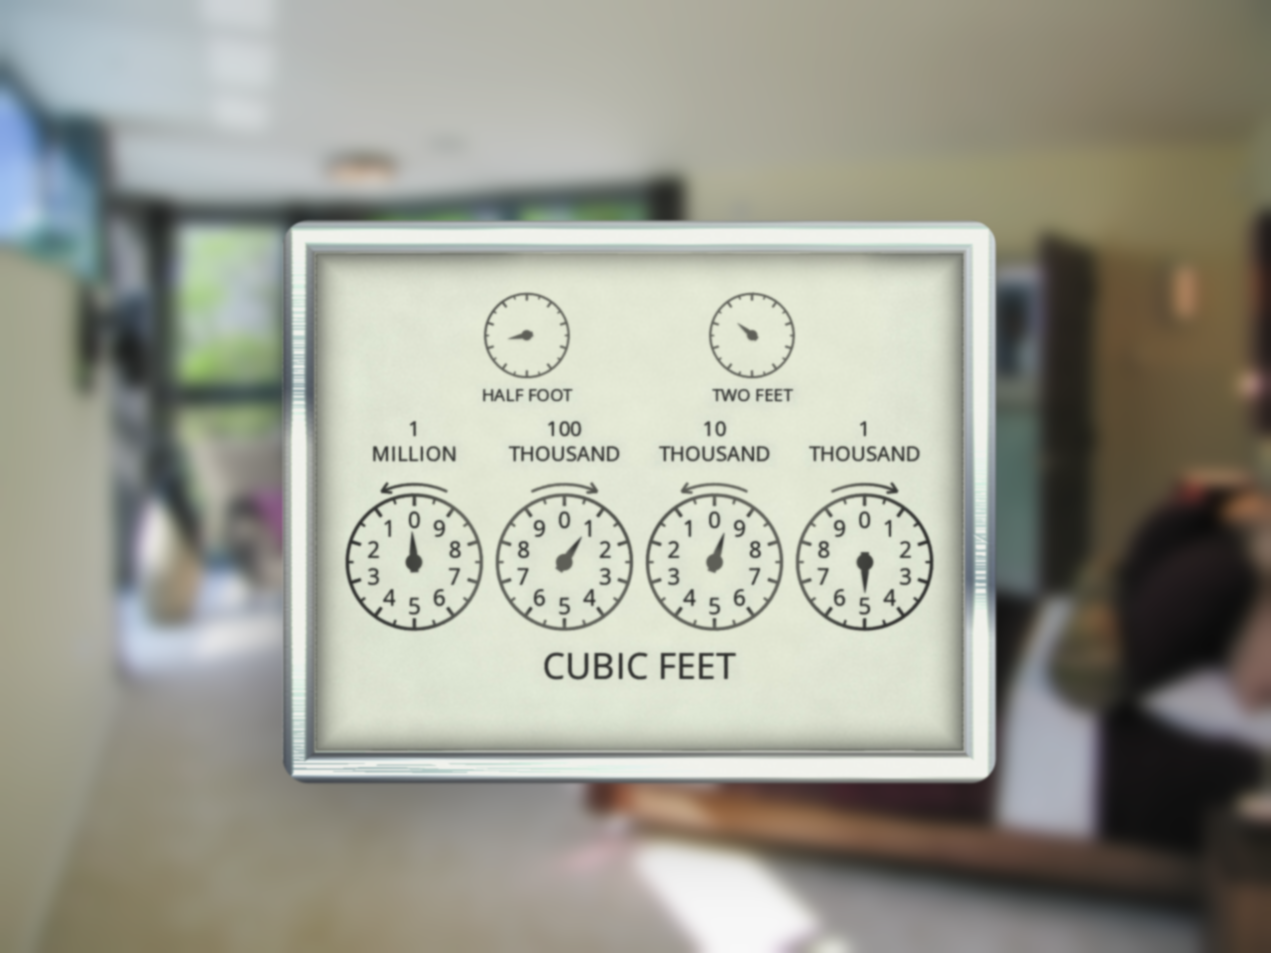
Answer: 9500
